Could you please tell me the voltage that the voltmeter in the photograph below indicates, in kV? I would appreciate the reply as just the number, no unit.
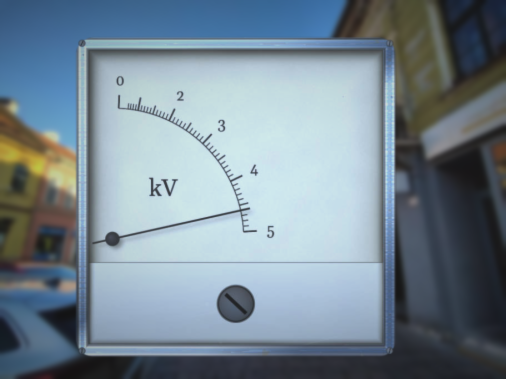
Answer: 4.6
